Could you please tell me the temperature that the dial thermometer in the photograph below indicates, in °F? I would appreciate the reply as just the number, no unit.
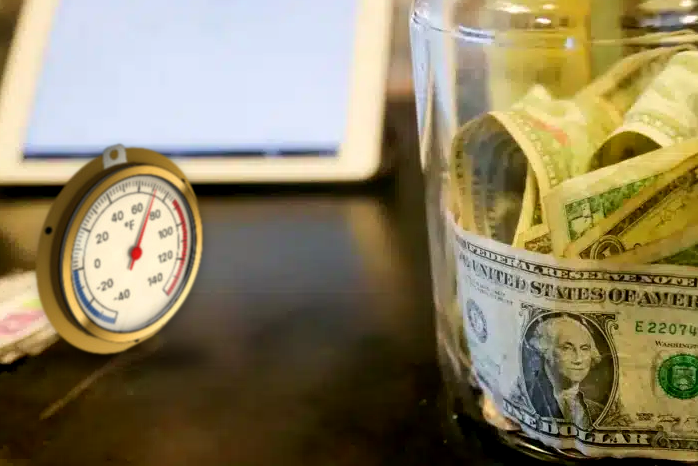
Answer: 70
